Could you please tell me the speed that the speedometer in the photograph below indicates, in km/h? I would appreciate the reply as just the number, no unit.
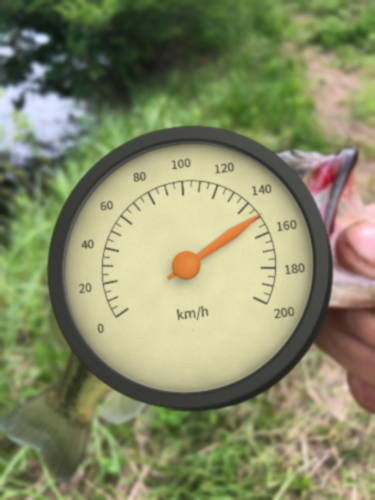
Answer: 150
